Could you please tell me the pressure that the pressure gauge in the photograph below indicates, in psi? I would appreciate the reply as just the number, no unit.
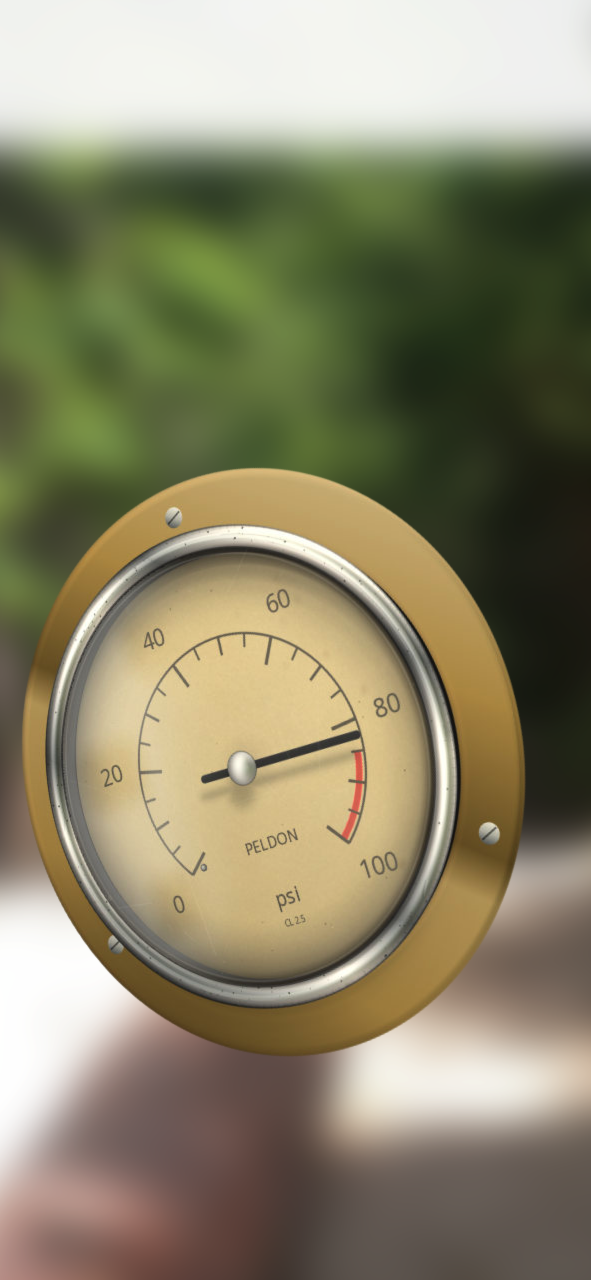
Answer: 82.5
